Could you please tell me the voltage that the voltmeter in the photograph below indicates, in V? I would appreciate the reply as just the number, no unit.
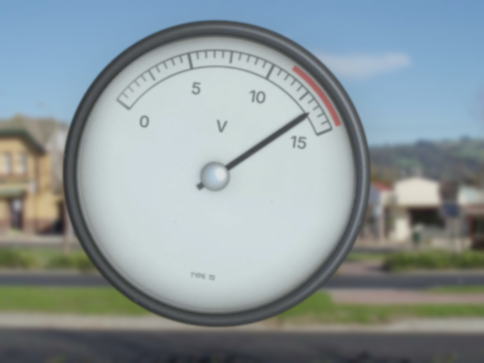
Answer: 13.5
